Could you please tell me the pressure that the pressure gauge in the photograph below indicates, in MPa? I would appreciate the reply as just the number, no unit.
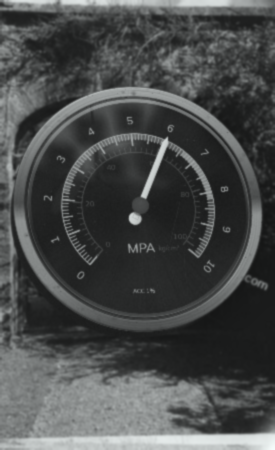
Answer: 6
